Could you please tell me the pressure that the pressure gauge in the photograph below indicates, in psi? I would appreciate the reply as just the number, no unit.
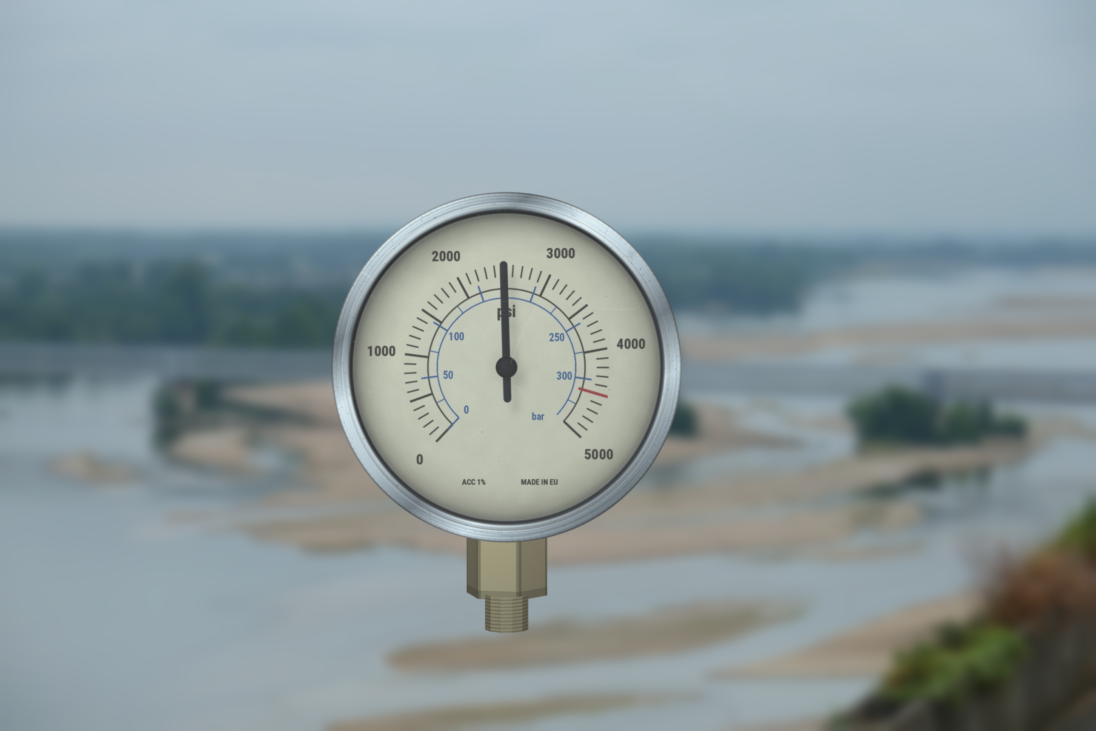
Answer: 2500
